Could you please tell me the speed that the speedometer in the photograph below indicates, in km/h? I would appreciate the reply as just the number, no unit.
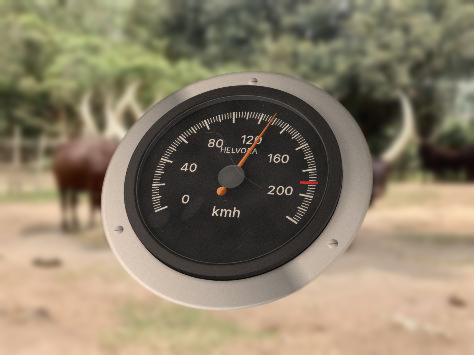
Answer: 130
